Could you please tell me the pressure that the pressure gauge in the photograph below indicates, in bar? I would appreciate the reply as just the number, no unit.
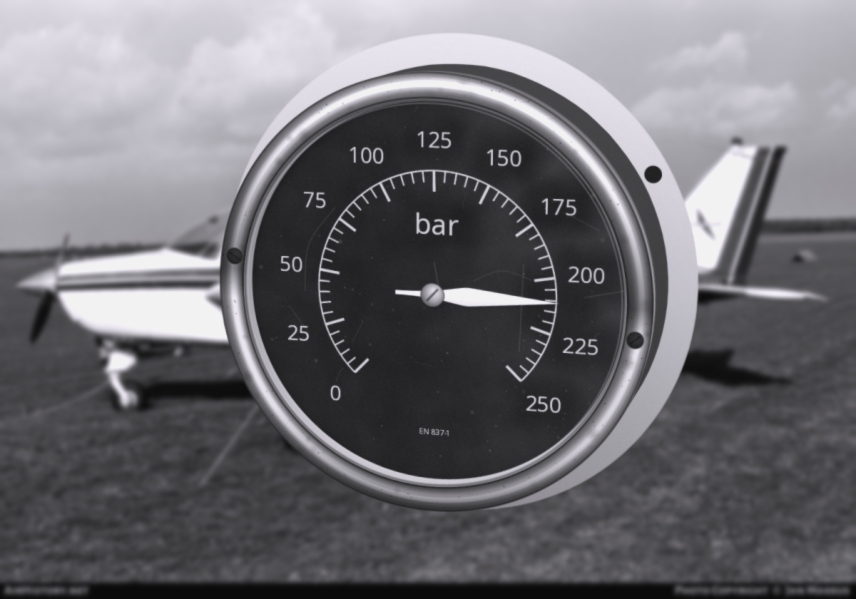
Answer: 210
